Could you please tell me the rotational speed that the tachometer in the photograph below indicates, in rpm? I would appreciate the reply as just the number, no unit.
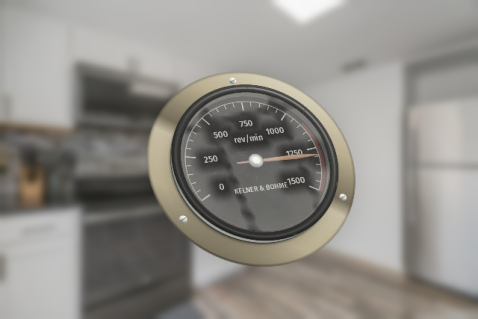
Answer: 1300
